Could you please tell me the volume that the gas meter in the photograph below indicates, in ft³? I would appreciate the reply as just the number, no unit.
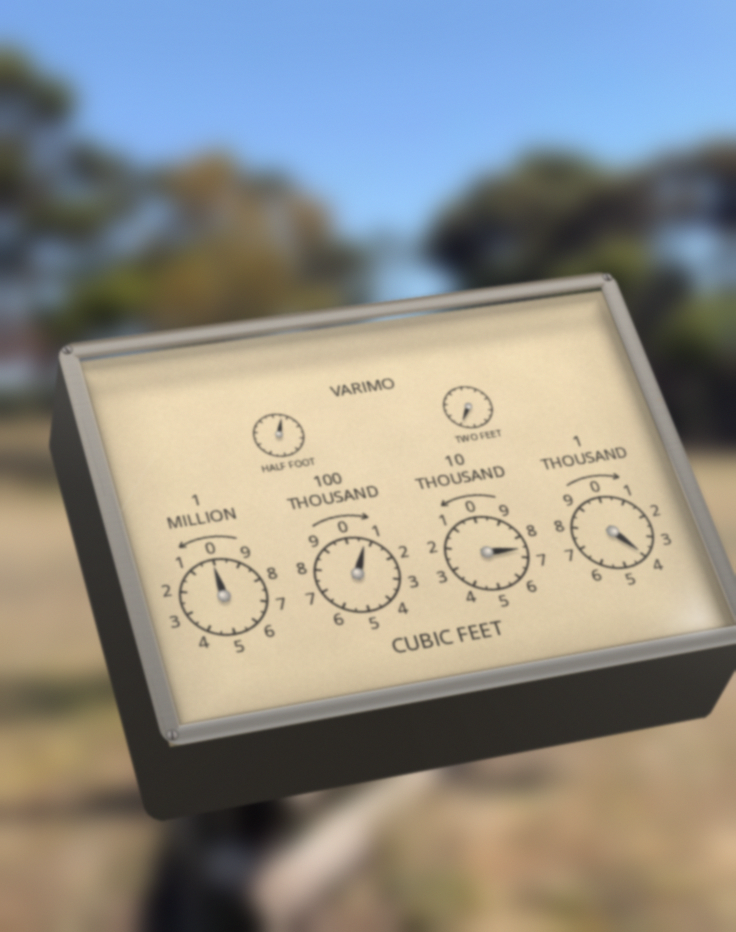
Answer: 7400
